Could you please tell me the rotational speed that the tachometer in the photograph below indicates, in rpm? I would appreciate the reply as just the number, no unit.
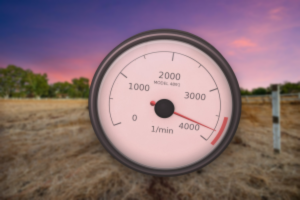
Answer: 3750
